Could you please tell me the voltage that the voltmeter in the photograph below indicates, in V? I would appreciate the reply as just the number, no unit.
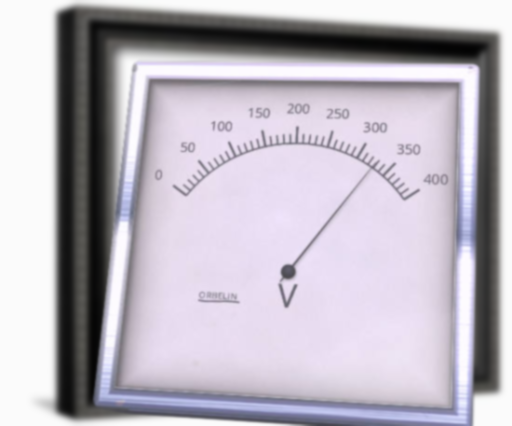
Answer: 330
